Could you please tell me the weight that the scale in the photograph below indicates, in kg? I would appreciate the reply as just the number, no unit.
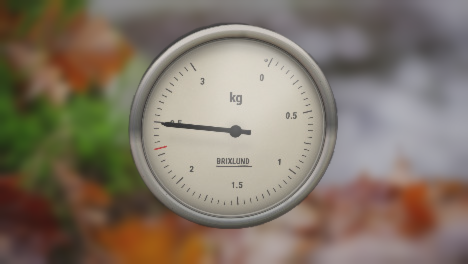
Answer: 2.5
